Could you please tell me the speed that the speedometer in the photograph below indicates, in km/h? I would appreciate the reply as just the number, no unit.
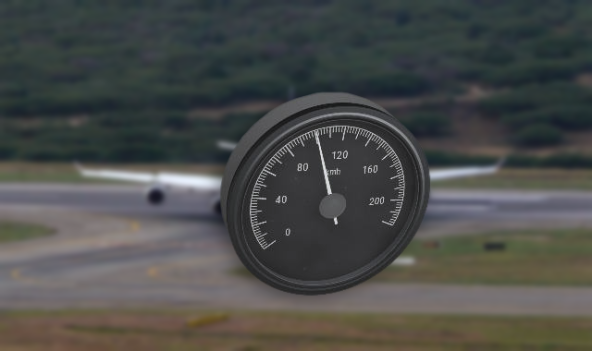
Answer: 100
